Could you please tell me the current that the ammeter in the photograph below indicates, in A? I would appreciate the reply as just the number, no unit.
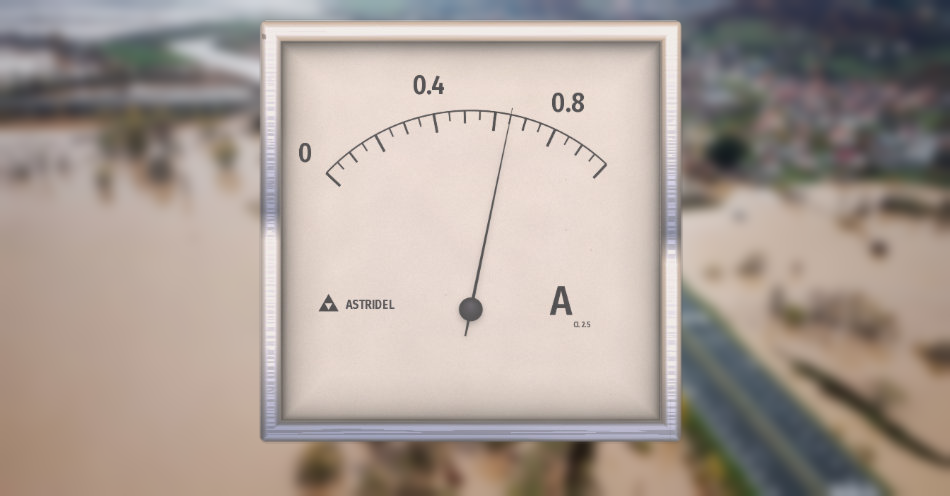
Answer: 0.65
